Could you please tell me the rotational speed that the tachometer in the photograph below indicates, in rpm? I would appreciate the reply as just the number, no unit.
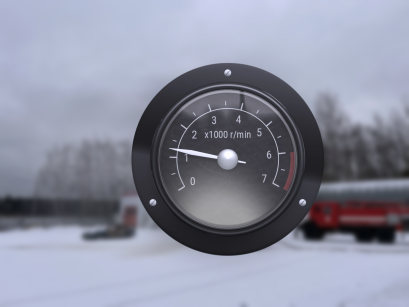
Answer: 1250
